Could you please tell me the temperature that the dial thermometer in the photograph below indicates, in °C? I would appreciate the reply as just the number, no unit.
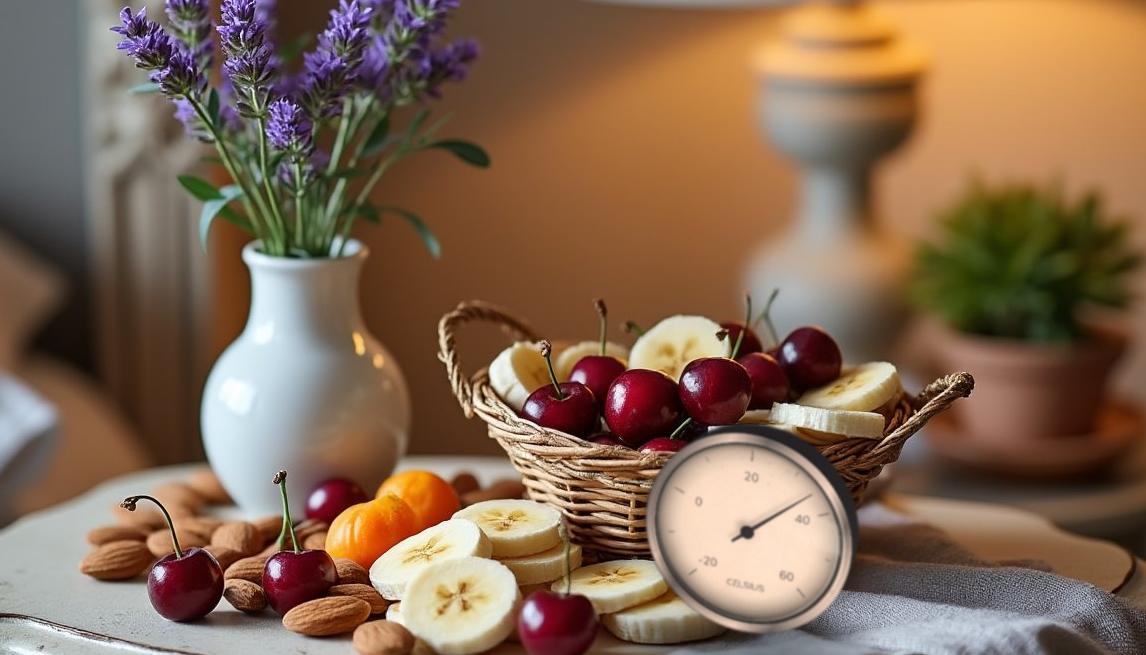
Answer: 35
